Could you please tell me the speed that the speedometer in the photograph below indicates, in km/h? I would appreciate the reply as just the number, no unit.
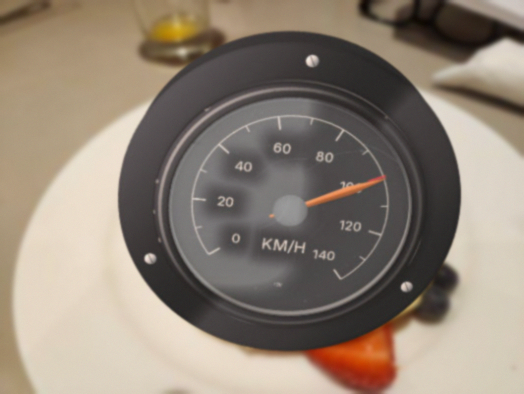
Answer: 100
